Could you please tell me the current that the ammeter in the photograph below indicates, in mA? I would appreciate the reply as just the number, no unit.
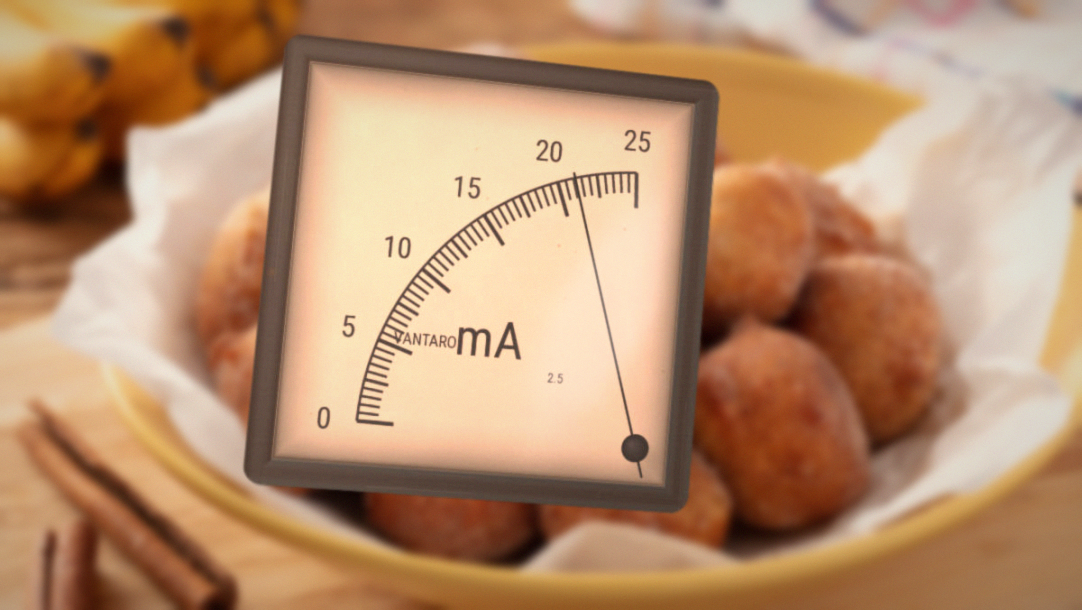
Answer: 21
